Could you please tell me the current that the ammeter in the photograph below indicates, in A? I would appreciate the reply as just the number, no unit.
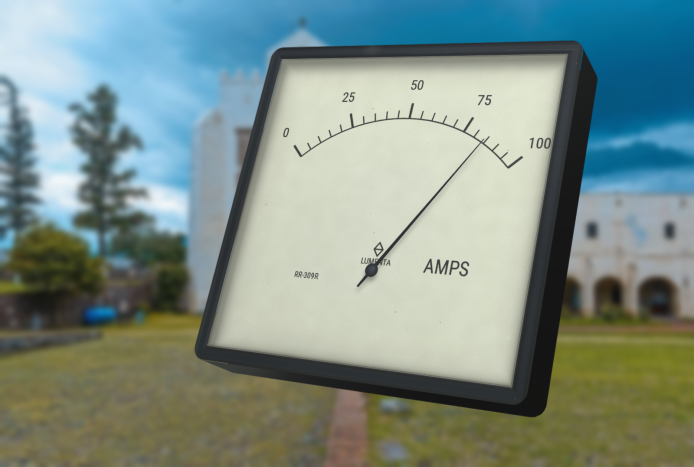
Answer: 85
